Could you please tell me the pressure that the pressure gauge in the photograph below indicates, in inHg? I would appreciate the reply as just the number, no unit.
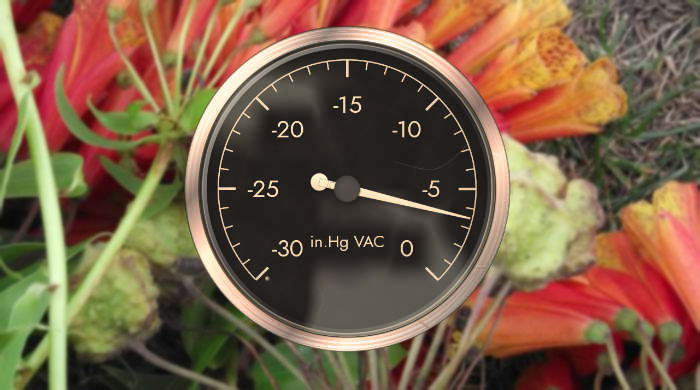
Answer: -3.5
